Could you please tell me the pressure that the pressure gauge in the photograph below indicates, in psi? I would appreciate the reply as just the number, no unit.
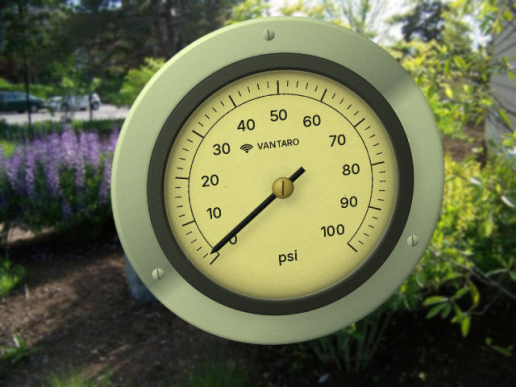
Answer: 2
